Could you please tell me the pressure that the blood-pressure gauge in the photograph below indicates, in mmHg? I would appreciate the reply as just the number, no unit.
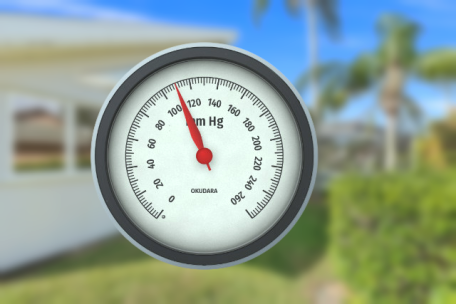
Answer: 110
